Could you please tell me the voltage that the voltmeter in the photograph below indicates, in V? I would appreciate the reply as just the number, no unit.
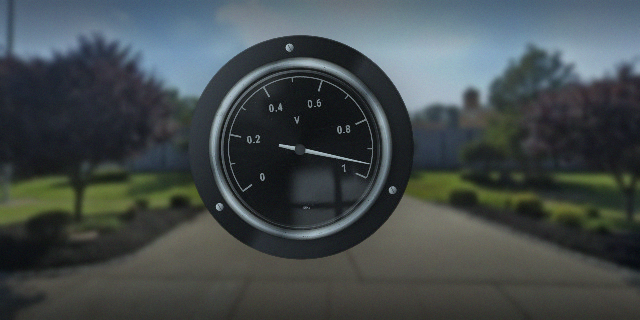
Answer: 0.95
